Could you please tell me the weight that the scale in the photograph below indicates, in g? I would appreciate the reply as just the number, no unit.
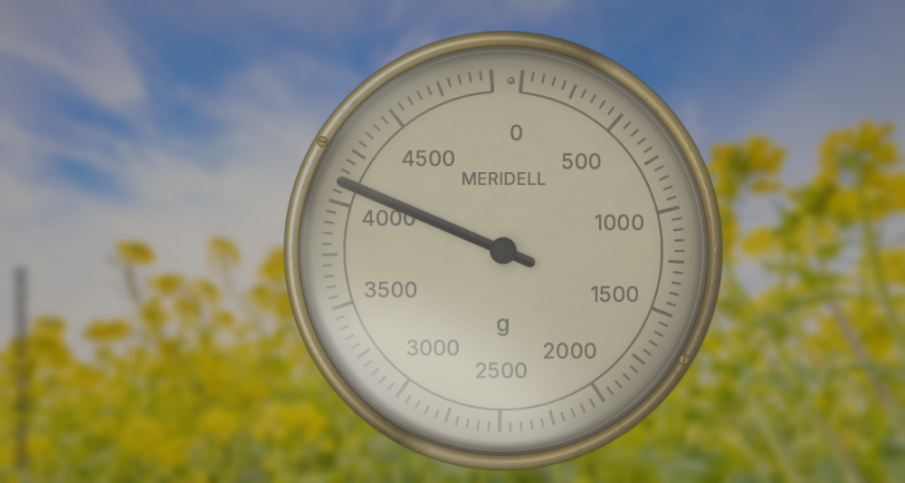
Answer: 4100
